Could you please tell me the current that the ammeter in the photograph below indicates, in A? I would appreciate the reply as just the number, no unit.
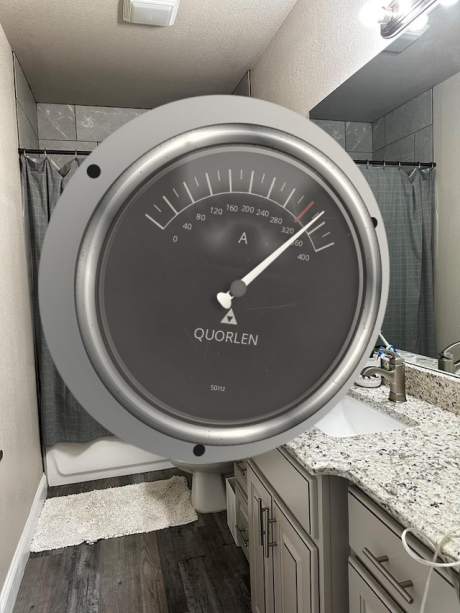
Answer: 340
